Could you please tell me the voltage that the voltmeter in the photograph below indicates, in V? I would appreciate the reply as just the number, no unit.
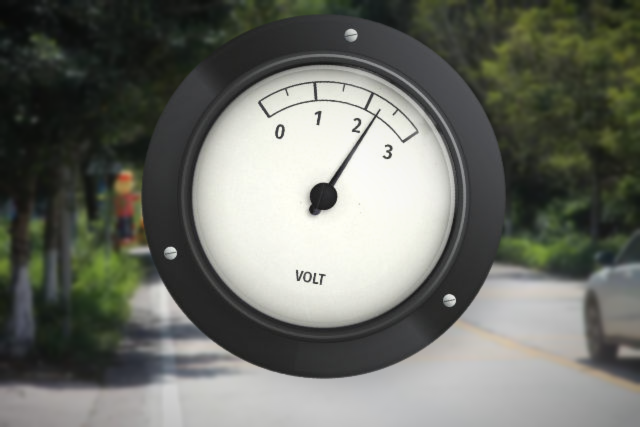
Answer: 2.25
